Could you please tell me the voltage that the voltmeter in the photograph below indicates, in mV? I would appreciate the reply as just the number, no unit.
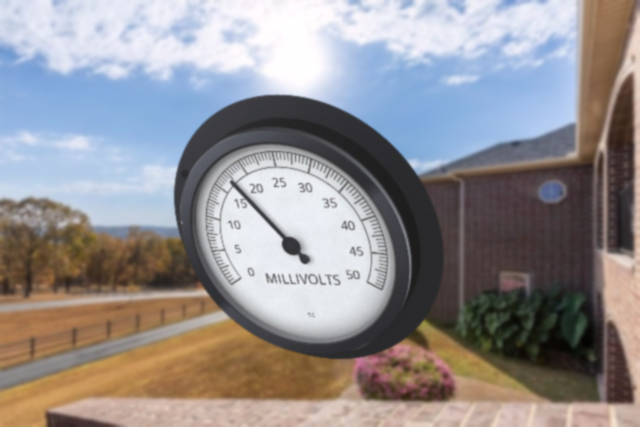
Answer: 17.5
